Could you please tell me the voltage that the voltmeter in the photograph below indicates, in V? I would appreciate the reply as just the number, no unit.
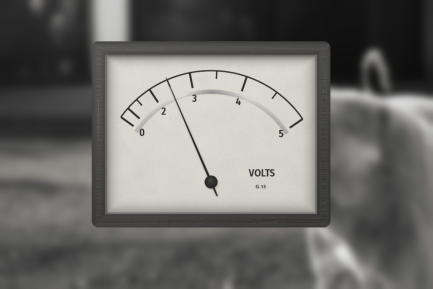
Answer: 2.5
